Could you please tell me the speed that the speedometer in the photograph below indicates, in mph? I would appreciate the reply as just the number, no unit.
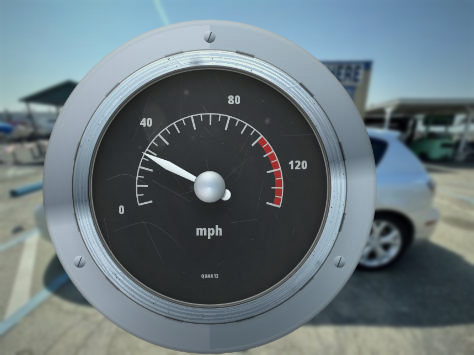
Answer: 27.5
